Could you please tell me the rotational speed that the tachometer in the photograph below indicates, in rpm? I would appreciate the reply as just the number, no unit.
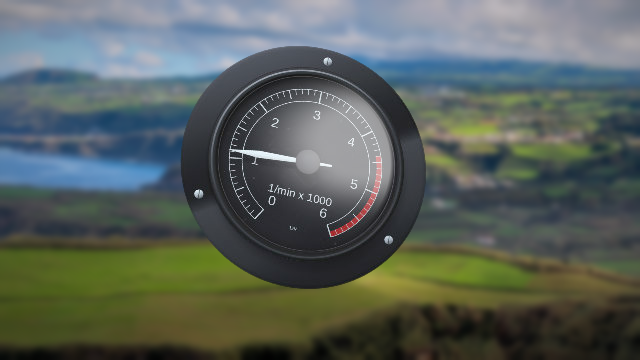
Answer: 1100
